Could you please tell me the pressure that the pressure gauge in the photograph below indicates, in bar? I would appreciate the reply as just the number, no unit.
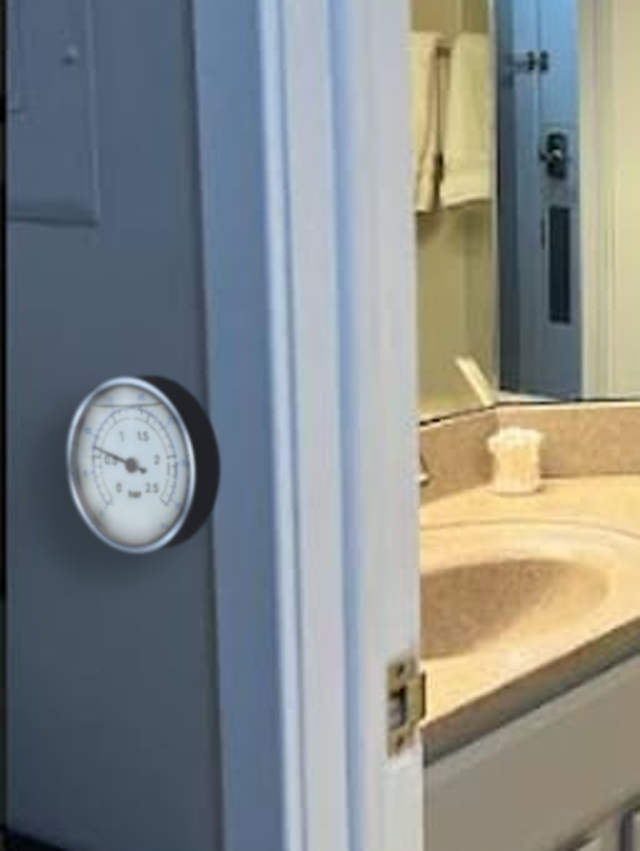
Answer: 0.6
